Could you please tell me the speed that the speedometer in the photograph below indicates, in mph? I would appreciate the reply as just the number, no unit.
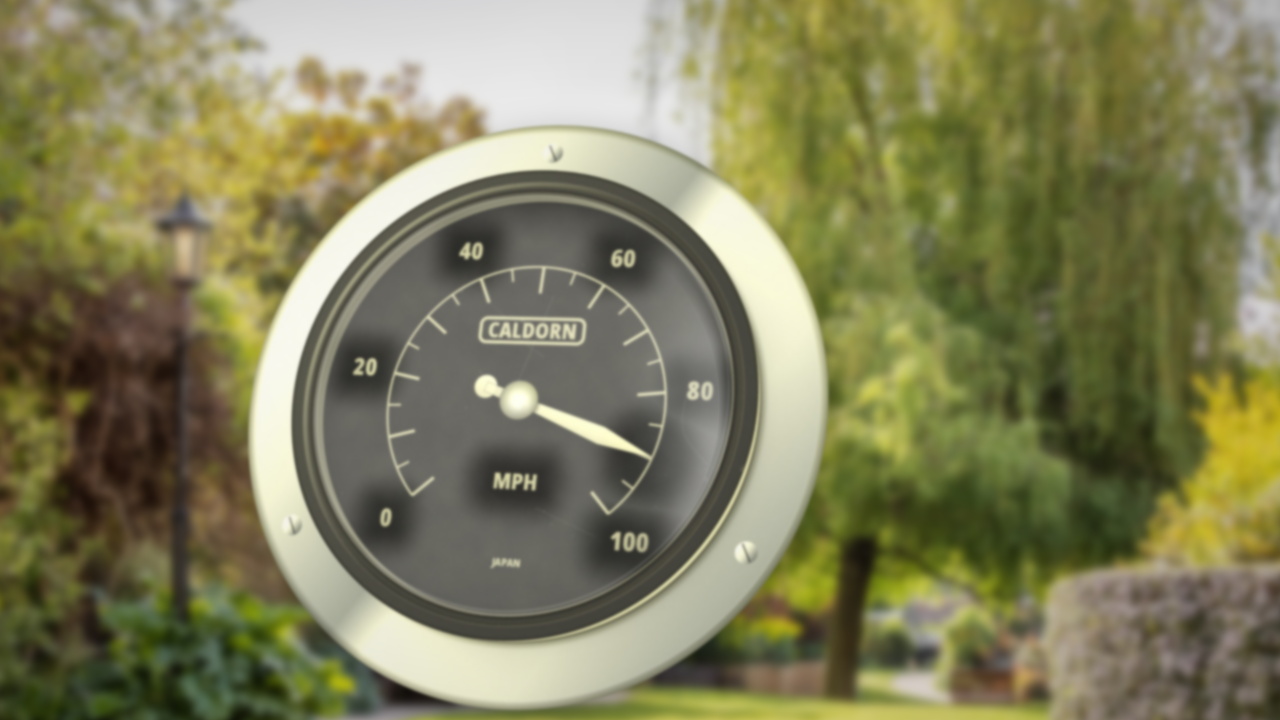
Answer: 90
